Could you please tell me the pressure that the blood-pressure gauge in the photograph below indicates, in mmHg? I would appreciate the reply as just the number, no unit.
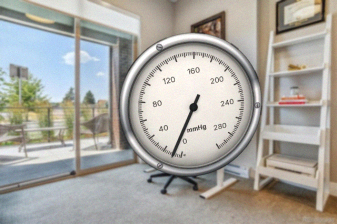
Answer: 10
